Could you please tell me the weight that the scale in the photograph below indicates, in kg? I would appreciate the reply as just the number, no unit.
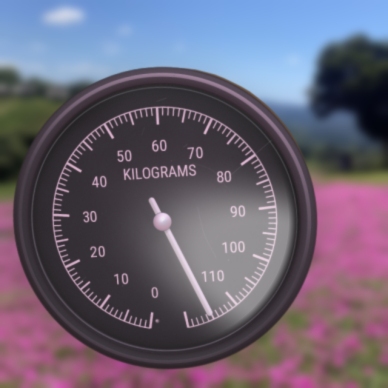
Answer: 115
